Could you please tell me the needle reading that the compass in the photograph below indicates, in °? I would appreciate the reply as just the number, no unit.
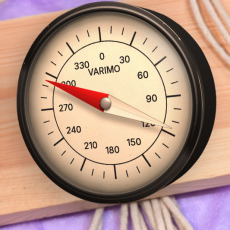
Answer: 295
